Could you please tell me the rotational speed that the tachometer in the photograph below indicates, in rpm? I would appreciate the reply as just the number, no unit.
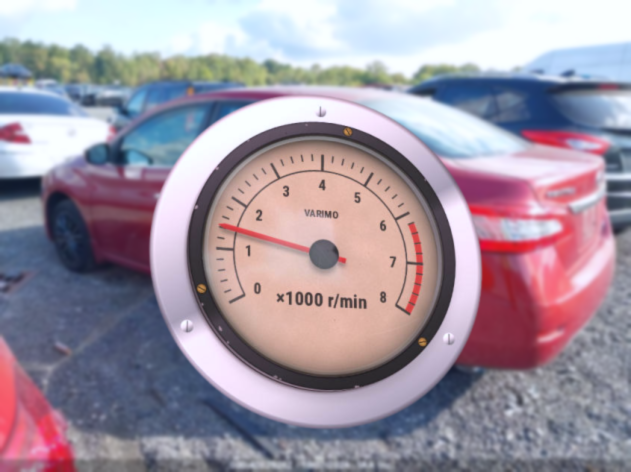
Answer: 1400
